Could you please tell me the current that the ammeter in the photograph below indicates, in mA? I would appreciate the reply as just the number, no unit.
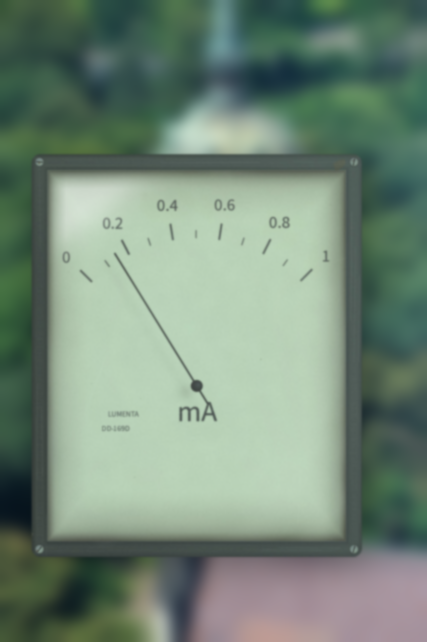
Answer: 0.15
